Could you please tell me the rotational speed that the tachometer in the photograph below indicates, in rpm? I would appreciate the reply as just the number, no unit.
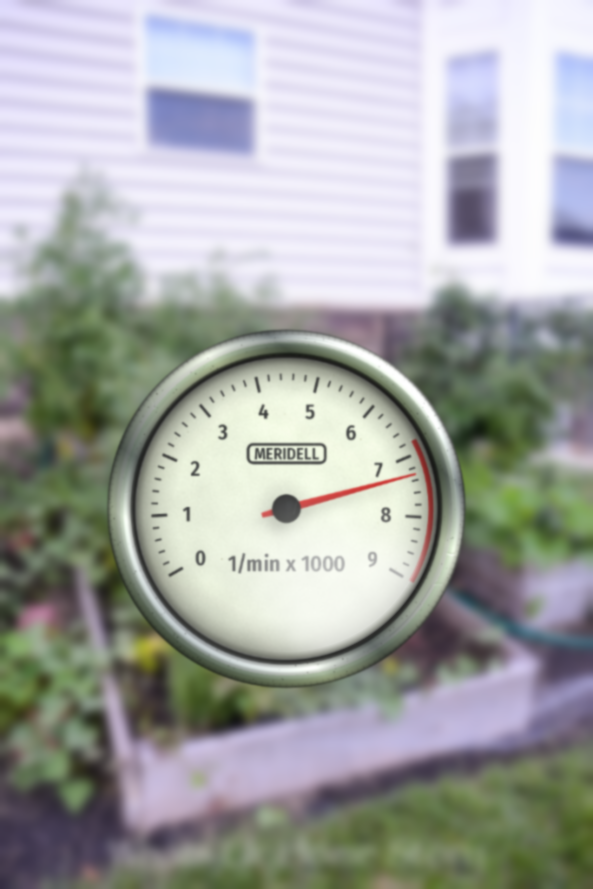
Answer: 7300
